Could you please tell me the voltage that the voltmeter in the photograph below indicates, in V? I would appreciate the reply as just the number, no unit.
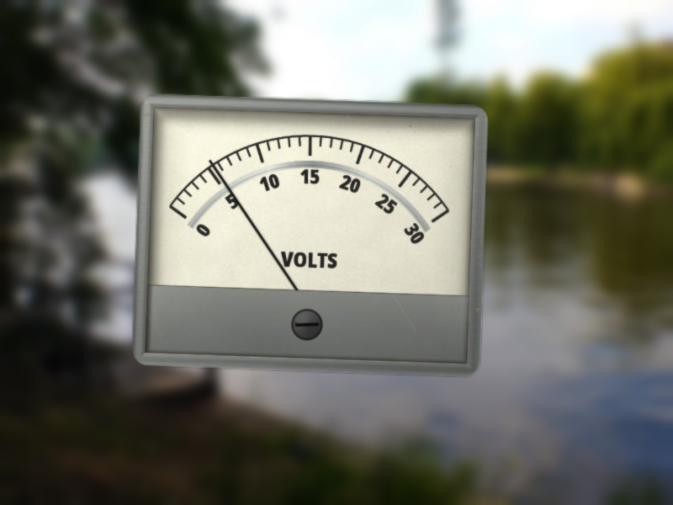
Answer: 5.5
